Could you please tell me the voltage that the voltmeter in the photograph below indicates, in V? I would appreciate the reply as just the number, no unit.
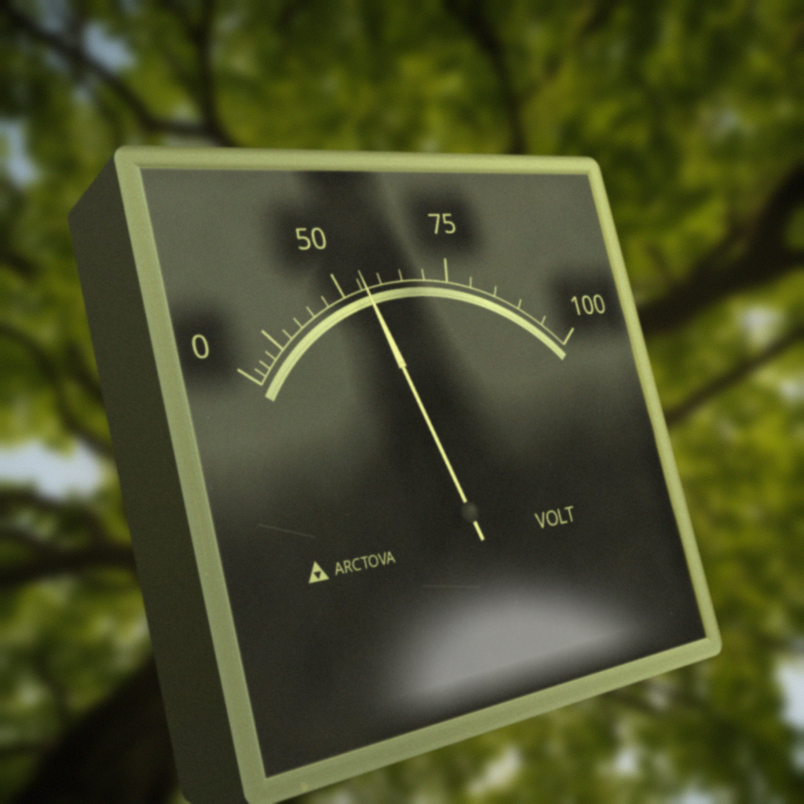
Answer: 55
